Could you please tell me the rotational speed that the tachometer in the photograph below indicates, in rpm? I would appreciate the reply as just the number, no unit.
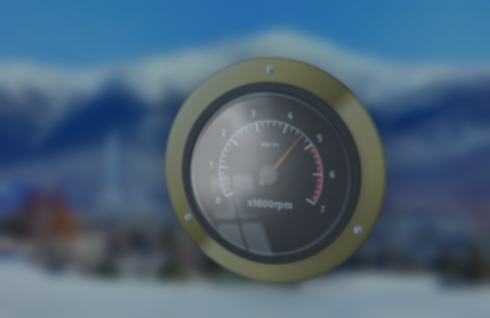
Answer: 4600
